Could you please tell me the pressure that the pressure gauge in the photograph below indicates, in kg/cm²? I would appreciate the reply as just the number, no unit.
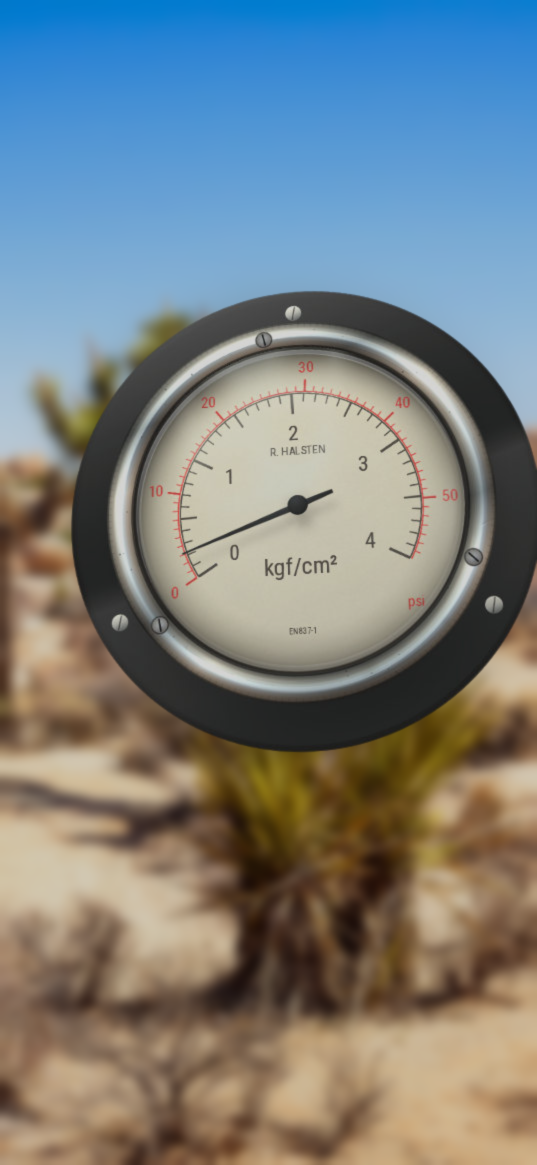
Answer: 0.2
